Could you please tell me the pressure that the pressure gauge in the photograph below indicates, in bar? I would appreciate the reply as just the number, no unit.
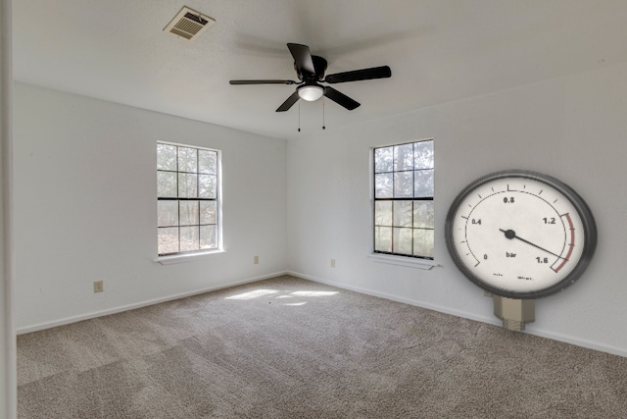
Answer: 1.5
